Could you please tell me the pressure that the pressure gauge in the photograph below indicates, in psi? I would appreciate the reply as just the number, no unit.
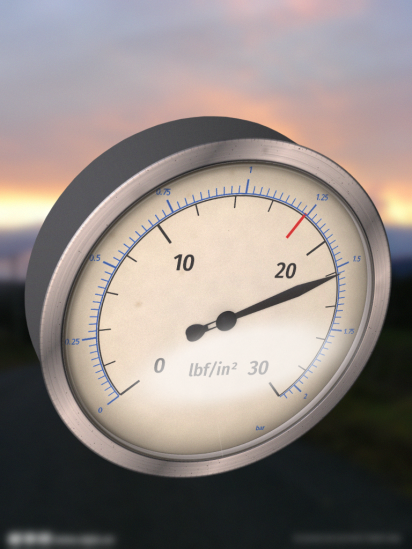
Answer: 22
